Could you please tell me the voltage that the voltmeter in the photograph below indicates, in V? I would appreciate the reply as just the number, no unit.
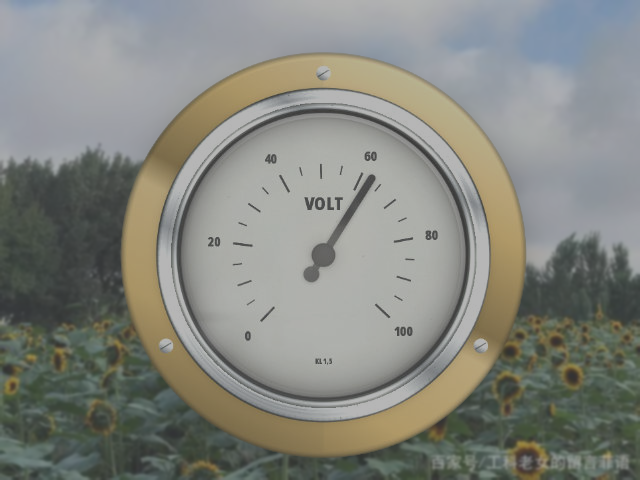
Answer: 62.5
